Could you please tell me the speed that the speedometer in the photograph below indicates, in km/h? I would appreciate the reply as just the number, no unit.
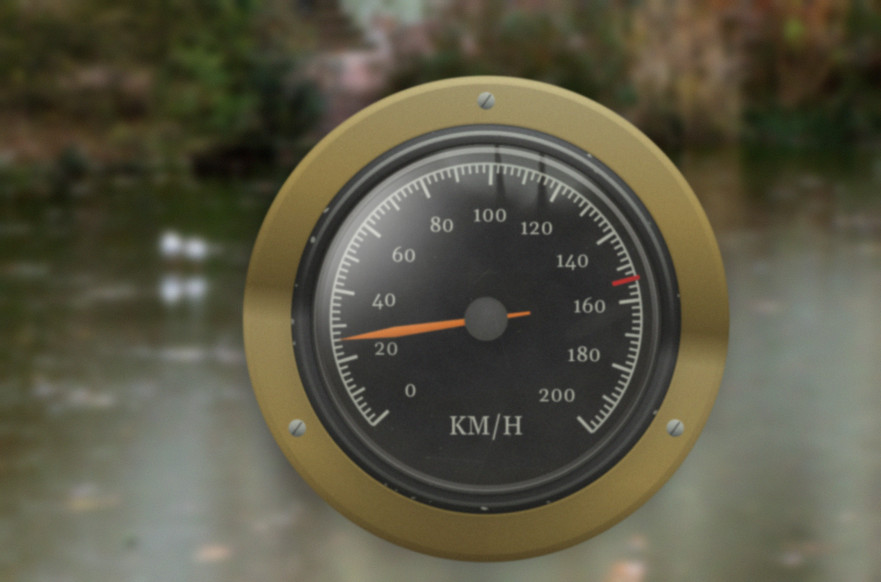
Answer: 26
